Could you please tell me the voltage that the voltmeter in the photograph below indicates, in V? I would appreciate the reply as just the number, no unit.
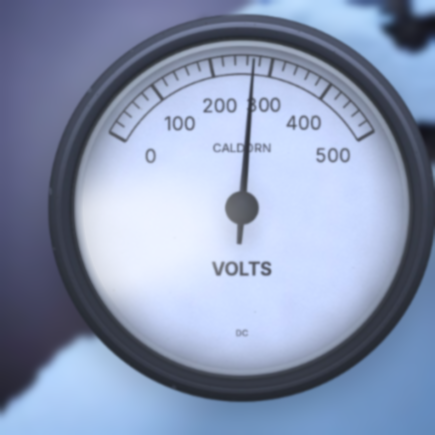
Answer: 270
